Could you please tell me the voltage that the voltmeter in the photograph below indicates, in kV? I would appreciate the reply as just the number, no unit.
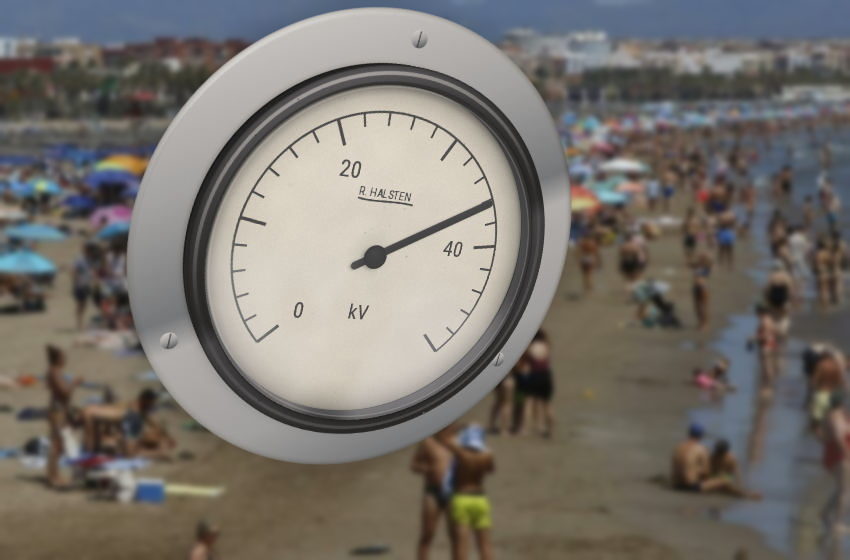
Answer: 36
